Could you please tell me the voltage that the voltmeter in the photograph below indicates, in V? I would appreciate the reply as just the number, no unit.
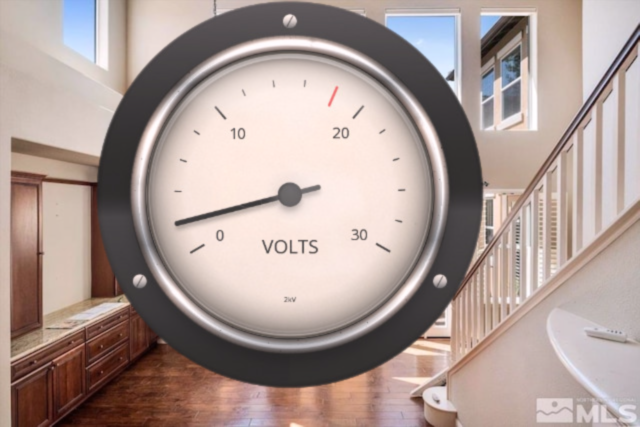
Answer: 2
